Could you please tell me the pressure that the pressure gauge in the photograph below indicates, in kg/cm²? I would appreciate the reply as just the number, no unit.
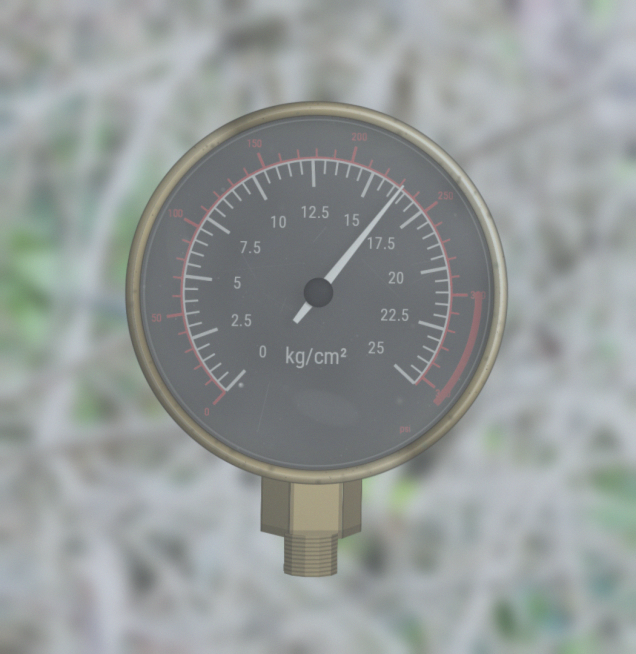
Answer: 16.25
